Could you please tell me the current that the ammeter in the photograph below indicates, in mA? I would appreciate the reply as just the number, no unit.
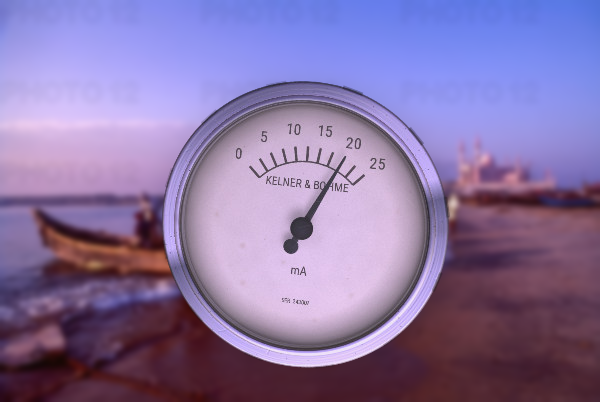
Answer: 20
